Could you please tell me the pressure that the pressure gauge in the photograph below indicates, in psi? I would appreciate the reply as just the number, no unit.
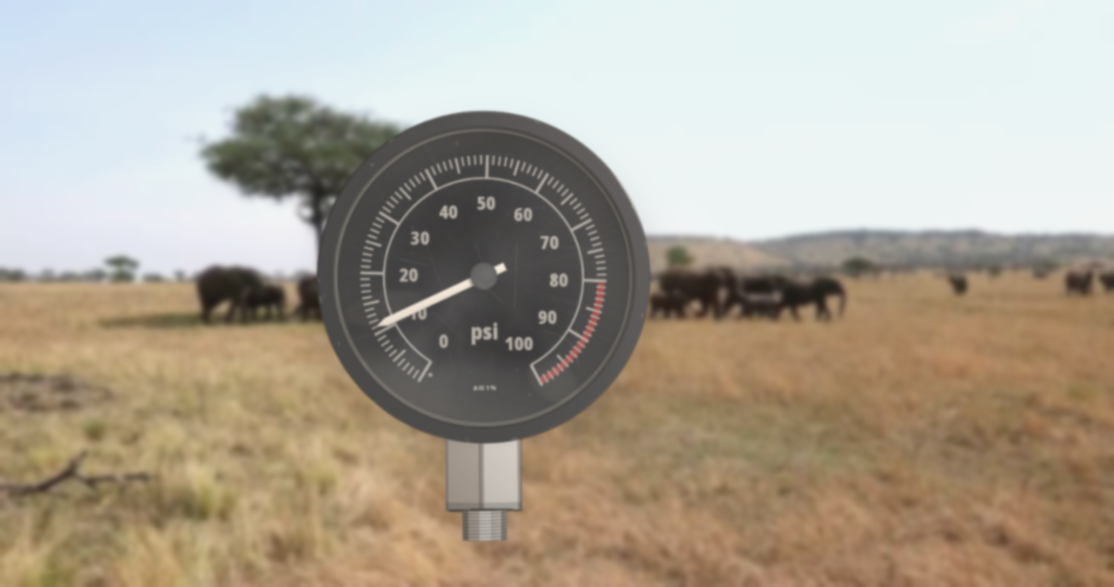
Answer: 11
